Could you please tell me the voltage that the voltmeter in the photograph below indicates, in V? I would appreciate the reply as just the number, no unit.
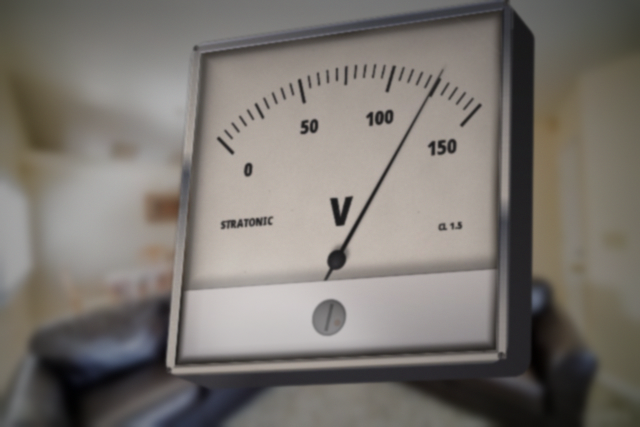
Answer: 125
